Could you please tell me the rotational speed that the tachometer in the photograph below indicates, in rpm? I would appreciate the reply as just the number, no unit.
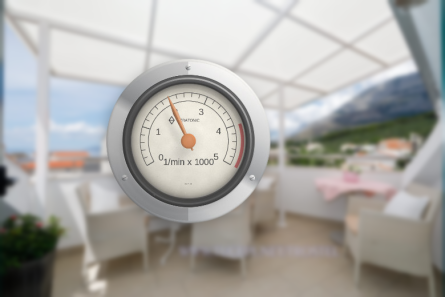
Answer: 2000
